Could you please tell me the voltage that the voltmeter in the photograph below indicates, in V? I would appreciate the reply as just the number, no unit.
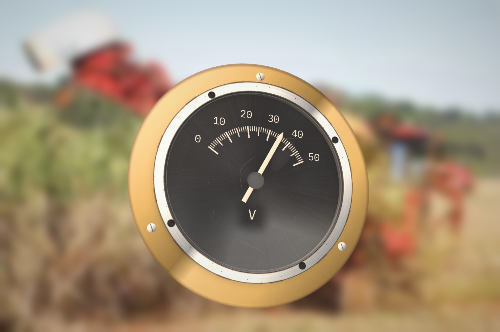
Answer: 35
